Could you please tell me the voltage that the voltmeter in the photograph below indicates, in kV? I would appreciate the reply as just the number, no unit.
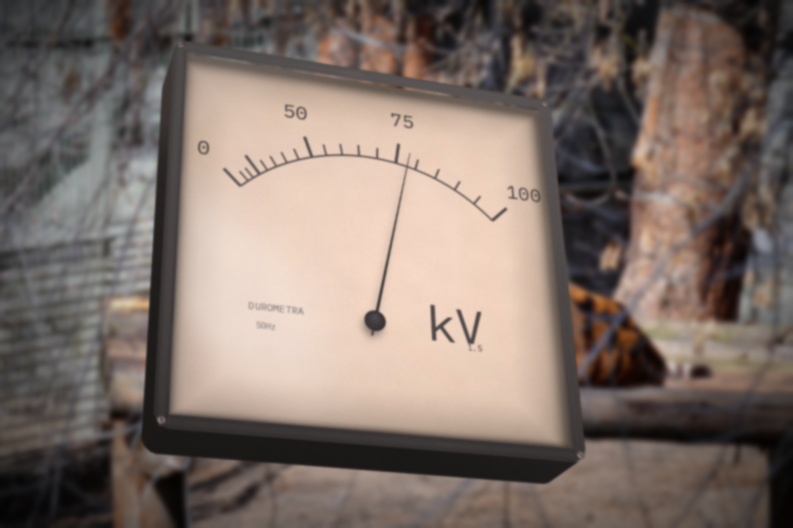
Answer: 77.5
